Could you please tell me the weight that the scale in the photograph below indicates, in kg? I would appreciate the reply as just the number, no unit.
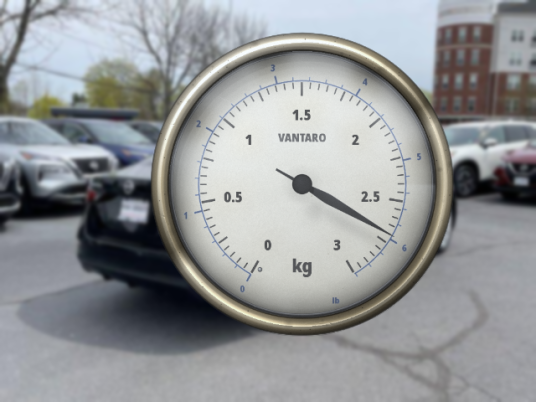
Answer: 2.7
